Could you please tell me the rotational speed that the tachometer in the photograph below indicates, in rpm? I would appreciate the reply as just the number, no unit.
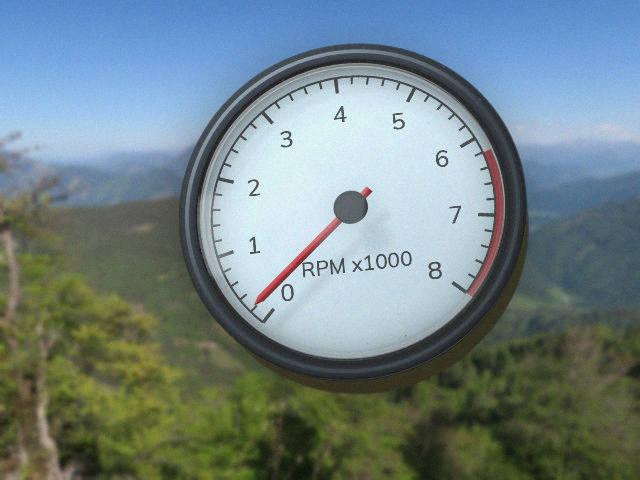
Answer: 200
